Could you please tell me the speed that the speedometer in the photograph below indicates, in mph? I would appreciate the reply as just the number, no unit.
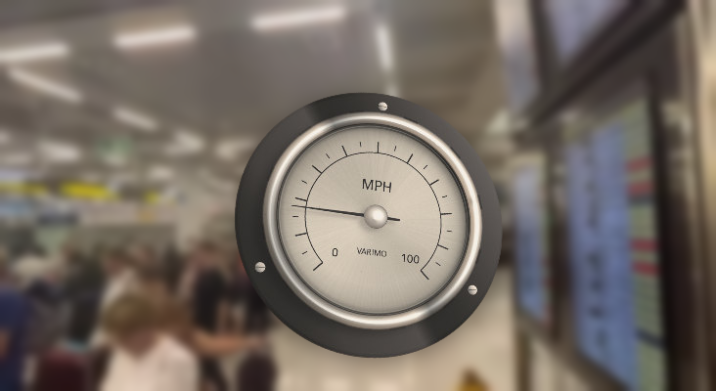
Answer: 17.5
